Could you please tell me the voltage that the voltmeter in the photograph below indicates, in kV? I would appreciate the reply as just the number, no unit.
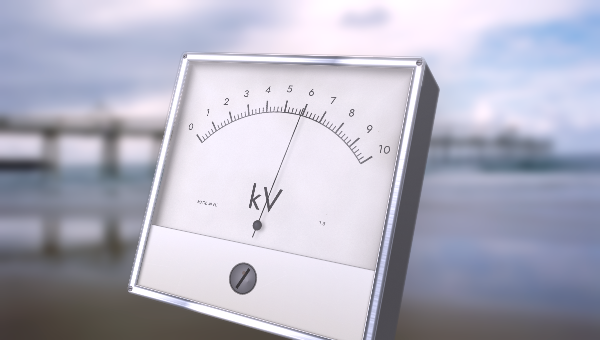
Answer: 6
